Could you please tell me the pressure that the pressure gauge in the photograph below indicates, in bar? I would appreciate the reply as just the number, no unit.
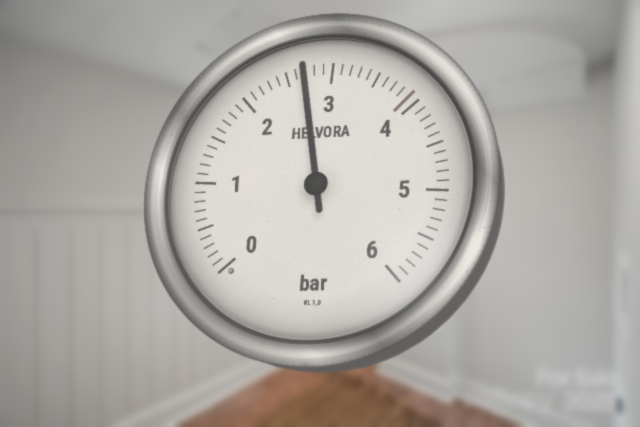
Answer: 2.7
